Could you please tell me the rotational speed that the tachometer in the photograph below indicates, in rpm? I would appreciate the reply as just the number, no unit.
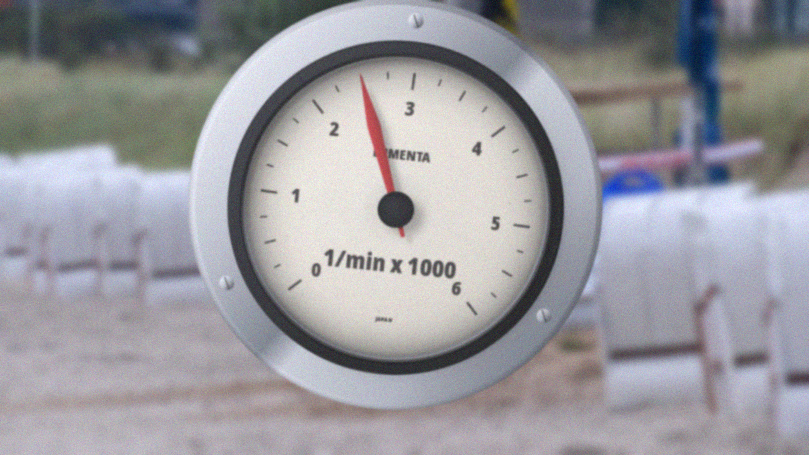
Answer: 2500
